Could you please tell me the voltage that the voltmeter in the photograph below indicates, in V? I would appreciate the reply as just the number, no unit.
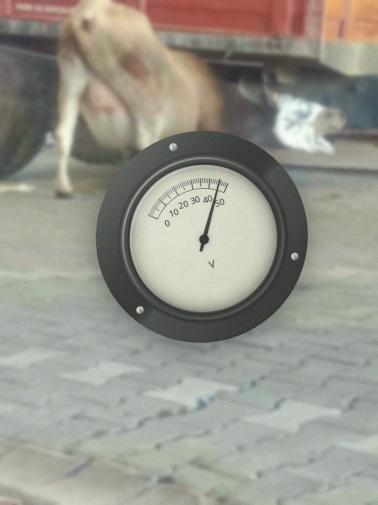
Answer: 45
